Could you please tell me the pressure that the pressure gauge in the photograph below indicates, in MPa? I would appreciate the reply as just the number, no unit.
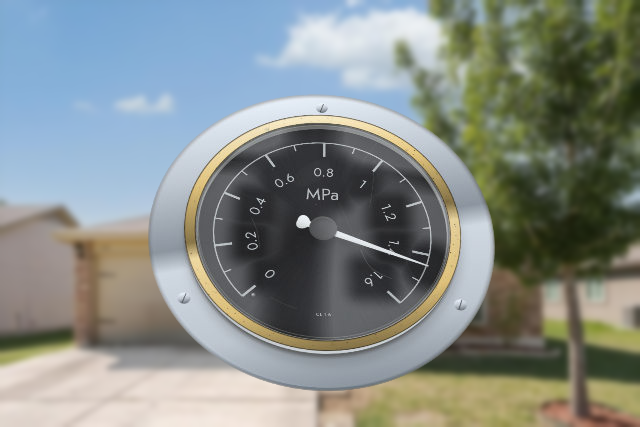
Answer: 1.45
